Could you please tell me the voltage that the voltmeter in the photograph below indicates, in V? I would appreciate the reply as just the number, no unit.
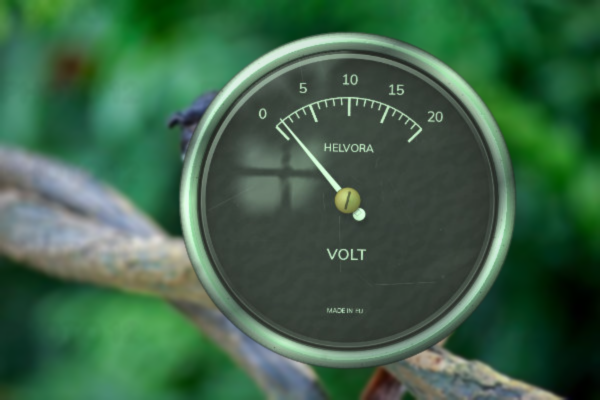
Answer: 1
